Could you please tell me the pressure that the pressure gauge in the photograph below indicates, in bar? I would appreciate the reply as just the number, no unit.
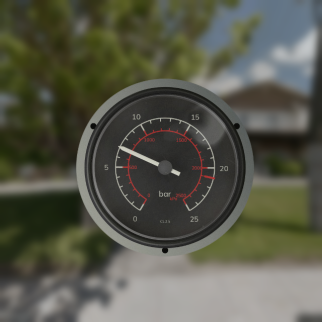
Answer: 7
